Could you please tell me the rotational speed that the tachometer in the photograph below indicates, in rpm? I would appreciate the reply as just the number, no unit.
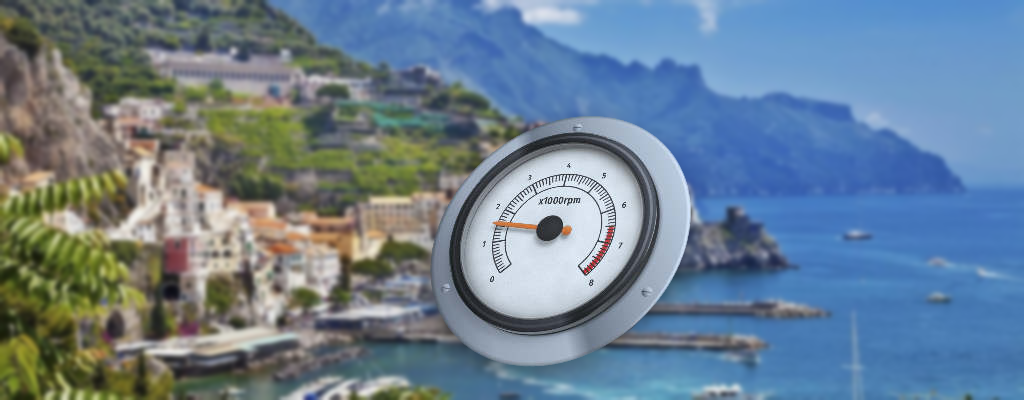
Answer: 1500
